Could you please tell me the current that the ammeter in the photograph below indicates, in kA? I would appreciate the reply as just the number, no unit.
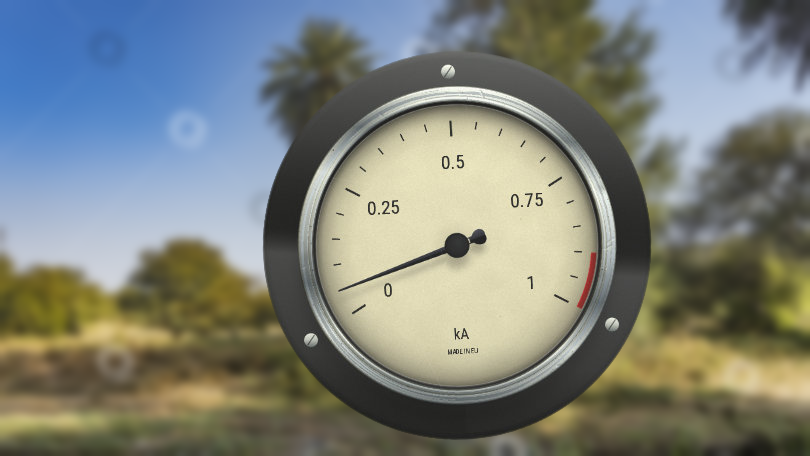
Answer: 0.05
